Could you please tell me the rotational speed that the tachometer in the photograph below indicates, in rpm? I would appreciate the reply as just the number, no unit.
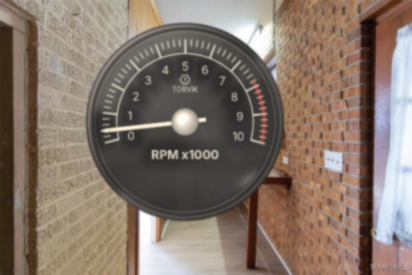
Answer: 400
